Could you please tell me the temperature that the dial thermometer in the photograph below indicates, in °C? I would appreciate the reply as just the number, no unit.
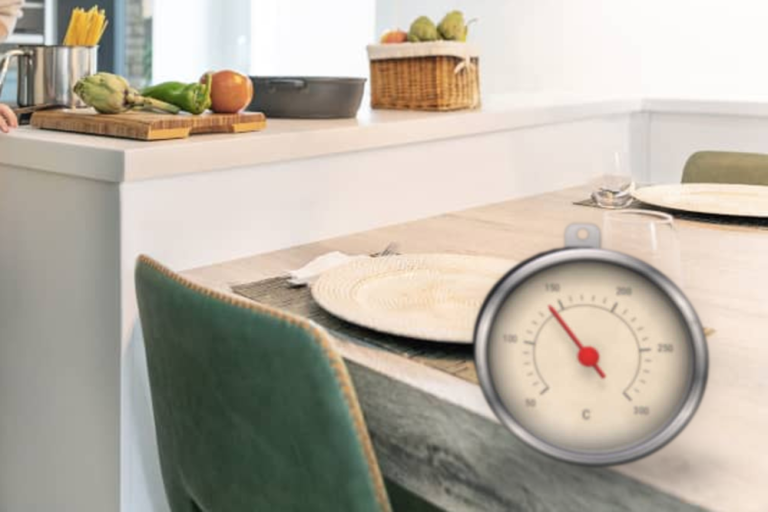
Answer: 140
